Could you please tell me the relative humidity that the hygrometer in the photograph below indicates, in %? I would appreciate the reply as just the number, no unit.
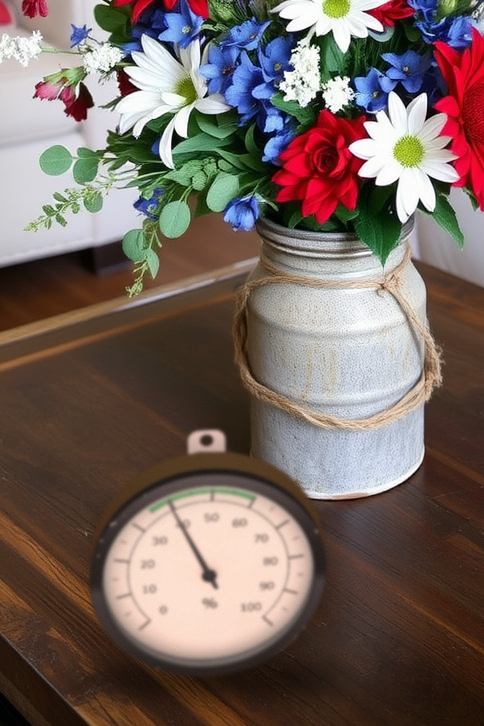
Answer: 40
